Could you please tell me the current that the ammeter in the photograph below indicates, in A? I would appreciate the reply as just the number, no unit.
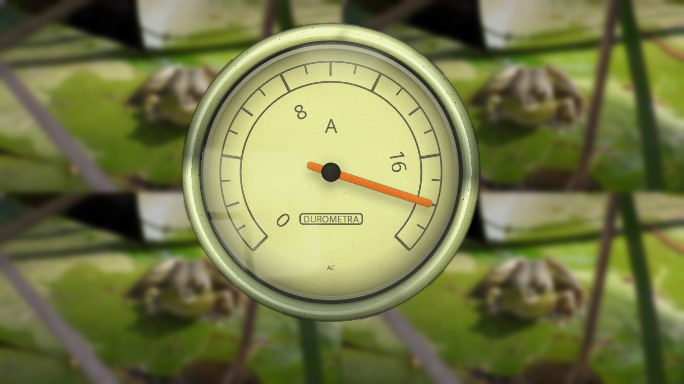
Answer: 18
